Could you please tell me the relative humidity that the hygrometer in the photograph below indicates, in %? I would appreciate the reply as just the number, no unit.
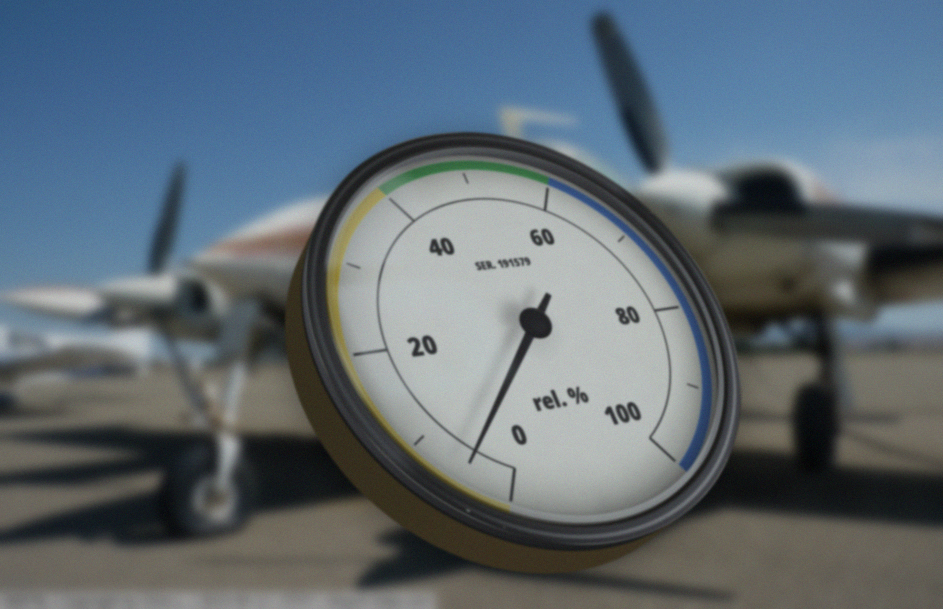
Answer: 5
